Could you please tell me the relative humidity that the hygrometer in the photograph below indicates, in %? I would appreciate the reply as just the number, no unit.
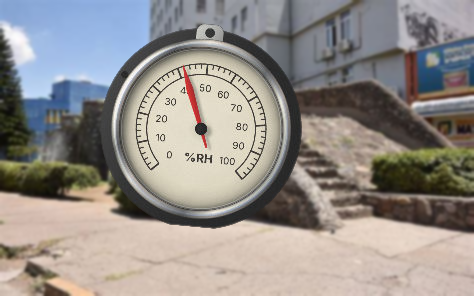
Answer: 42
